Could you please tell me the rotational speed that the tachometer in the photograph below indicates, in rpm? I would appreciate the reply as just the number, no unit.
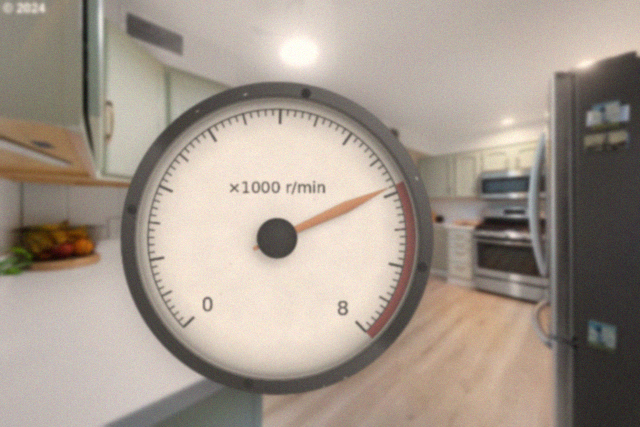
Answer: 5900
